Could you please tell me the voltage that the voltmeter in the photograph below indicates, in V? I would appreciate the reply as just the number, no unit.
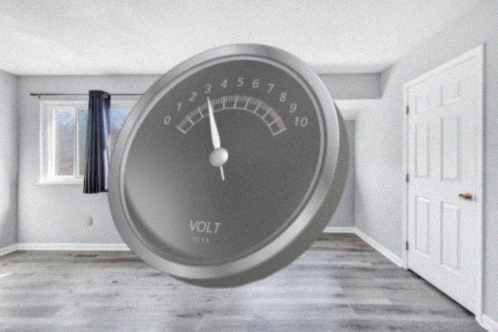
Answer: 3
